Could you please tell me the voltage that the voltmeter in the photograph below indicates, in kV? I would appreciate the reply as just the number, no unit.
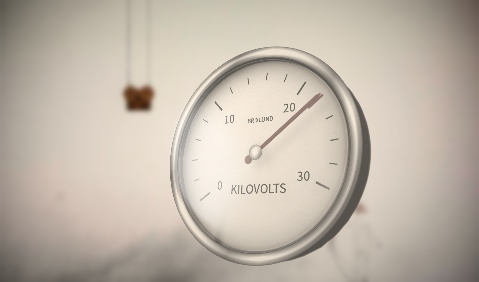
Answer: 22
